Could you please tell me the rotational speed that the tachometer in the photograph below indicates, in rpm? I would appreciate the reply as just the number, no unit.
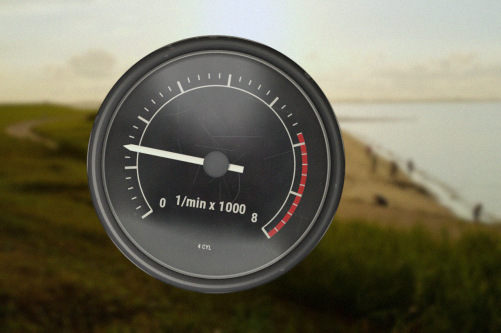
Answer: 1400
